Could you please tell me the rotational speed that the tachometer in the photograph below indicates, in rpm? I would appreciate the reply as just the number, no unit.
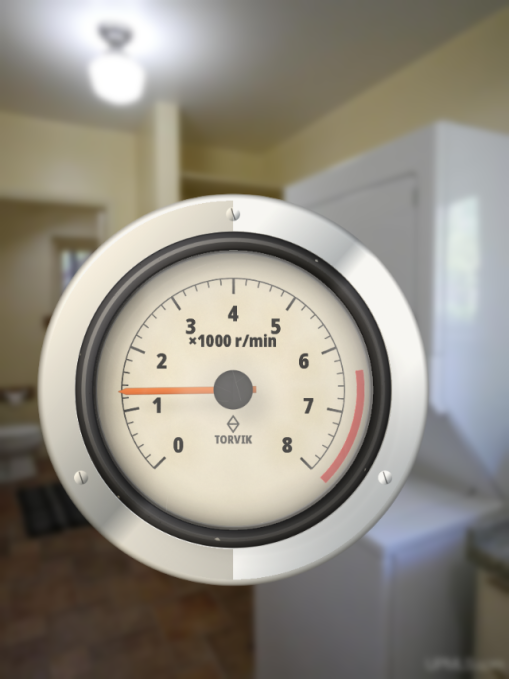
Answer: 1300
